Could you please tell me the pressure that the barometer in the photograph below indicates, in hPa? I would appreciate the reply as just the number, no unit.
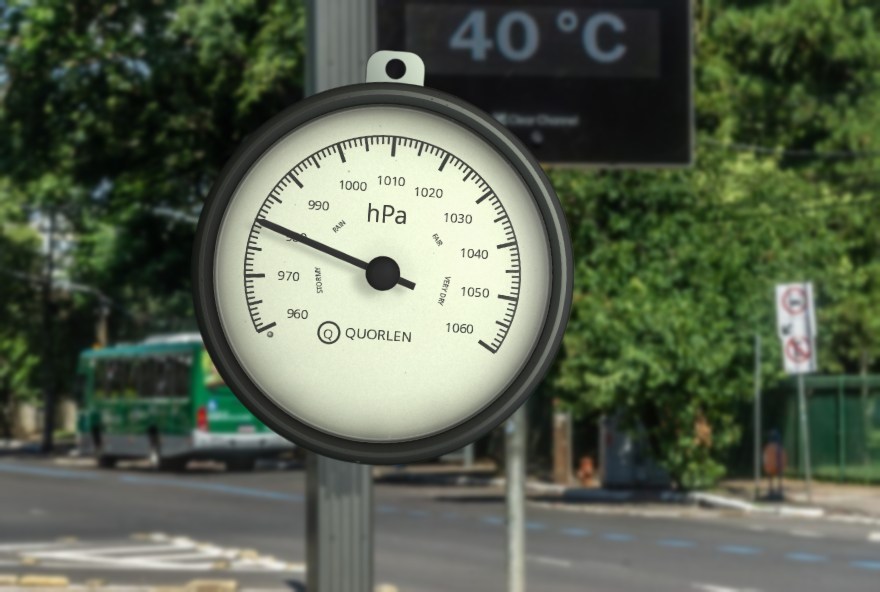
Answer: 980
